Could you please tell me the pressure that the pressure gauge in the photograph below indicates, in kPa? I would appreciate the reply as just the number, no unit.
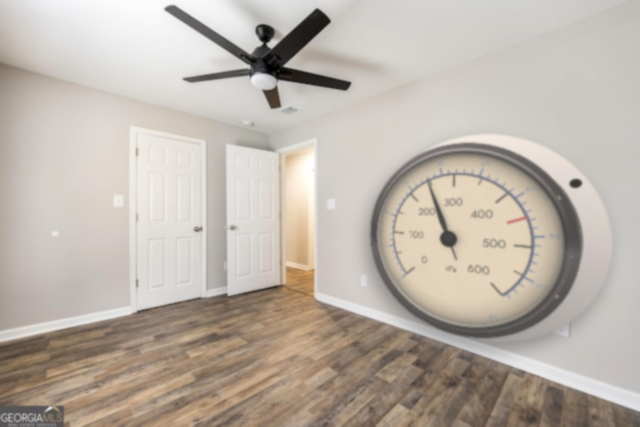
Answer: 250
